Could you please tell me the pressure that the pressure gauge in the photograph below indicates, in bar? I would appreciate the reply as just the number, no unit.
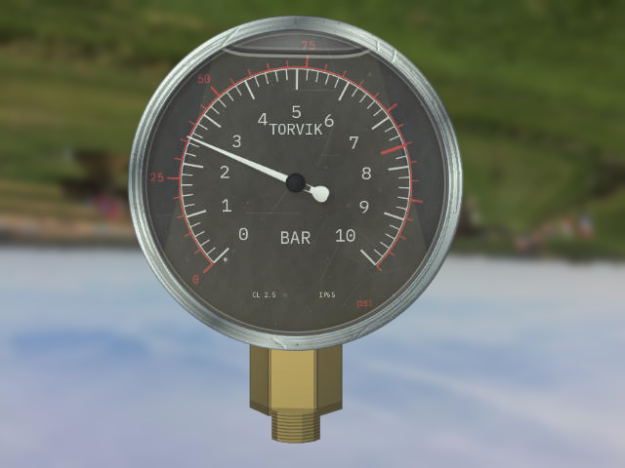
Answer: 2.5
